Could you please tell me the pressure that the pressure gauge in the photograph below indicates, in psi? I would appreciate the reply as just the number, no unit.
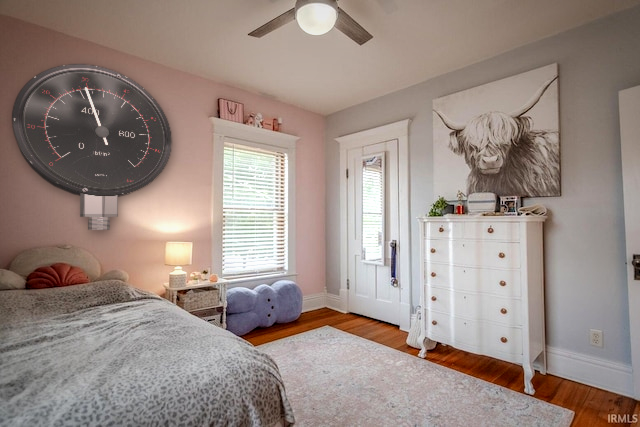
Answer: 425
